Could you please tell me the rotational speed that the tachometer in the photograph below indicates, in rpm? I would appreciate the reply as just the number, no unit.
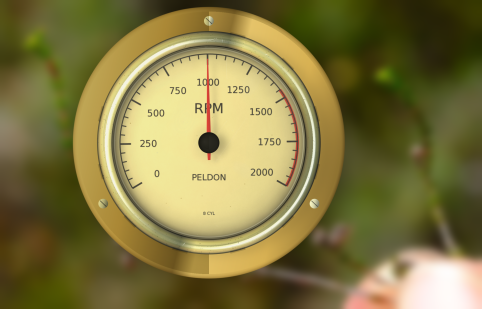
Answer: 1000
